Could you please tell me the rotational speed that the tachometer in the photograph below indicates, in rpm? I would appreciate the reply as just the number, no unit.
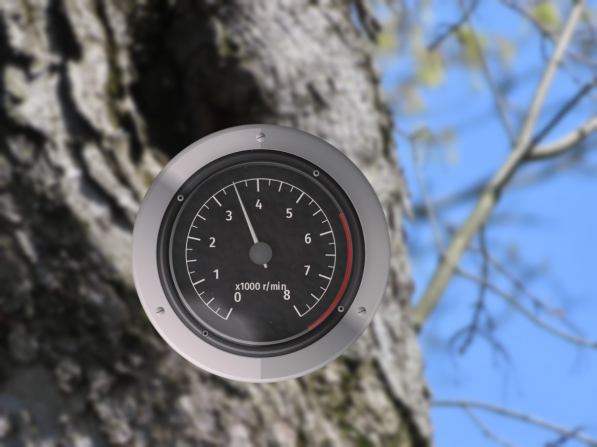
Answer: 3500
